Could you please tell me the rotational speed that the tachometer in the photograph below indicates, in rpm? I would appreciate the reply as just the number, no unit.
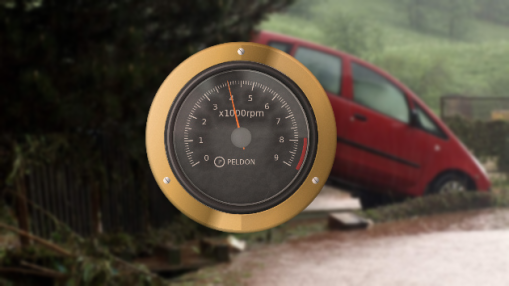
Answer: 4000
